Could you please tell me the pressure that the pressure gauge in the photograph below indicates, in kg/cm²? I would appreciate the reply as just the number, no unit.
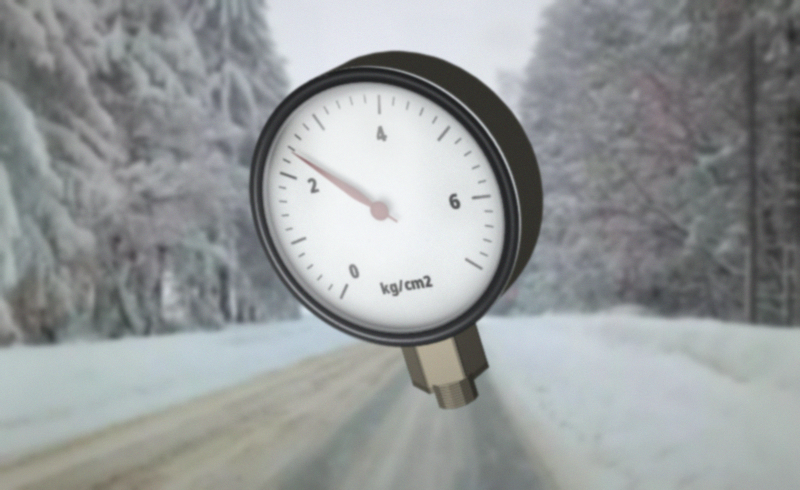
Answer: 2.4
